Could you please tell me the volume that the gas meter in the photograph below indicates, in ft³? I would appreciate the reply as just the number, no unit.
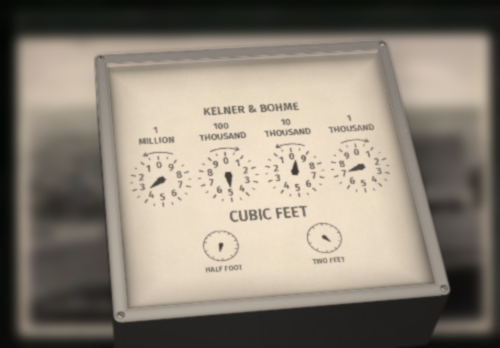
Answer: 349700
